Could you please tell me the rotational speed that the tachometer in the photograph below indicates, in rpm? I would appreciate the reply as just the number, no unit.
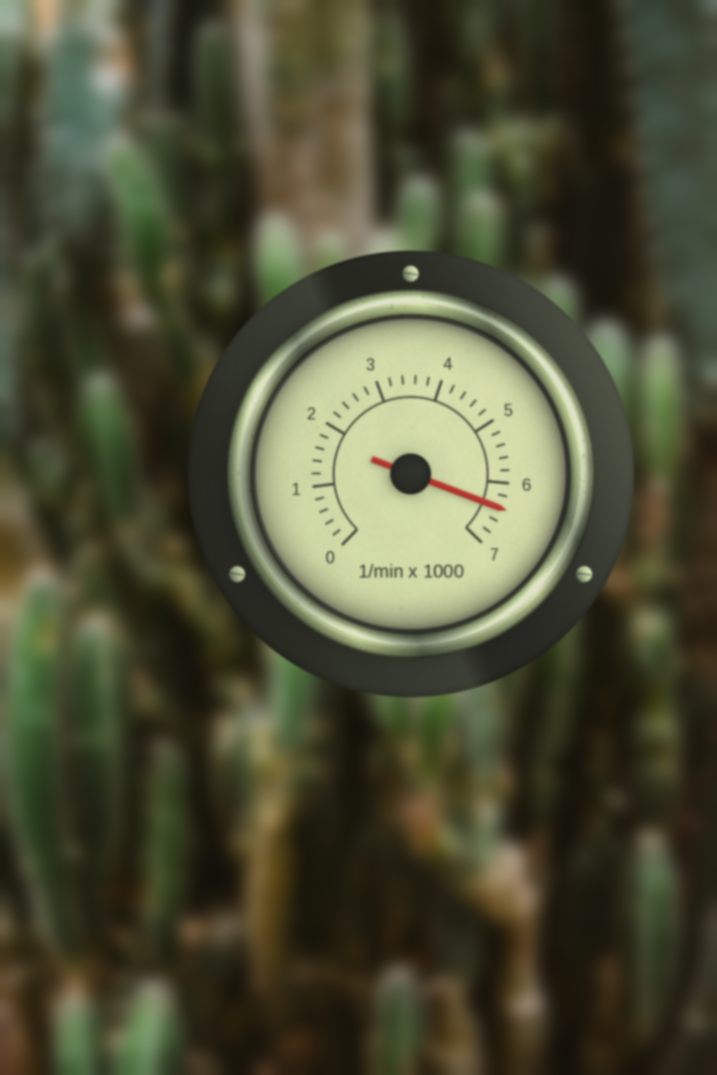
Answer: 6400
